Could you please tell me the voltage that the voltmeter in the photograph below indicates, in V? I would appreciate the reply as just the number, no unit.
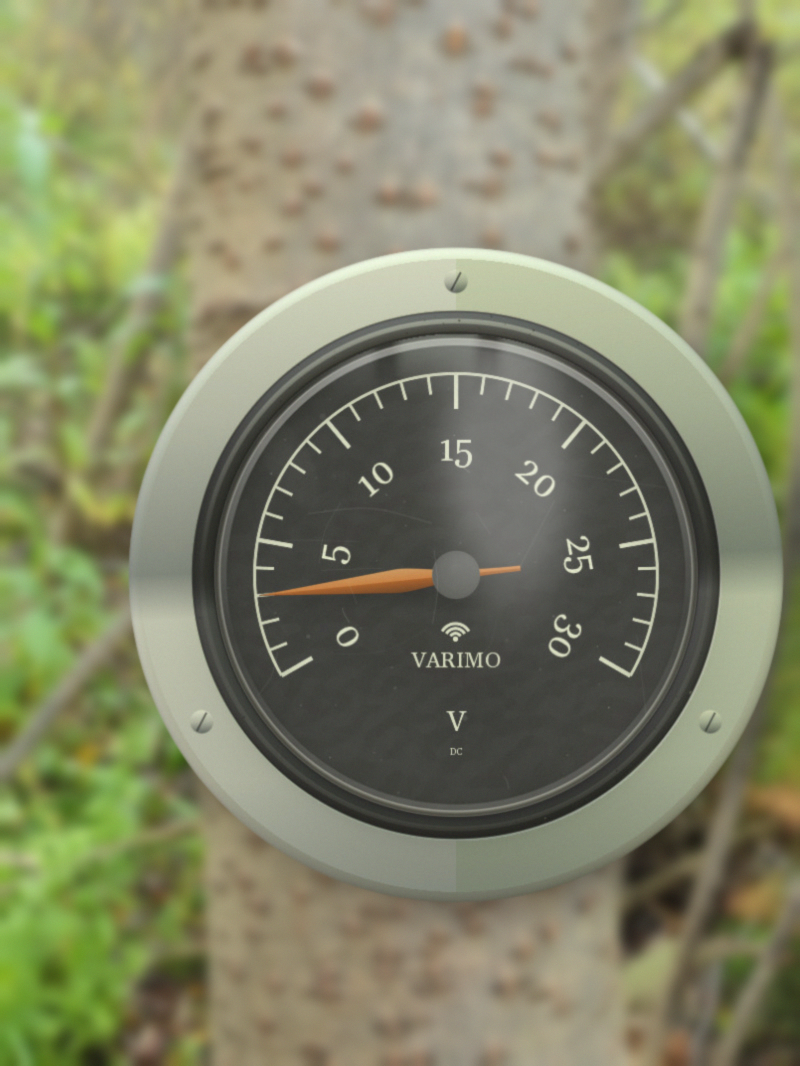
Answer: 3
